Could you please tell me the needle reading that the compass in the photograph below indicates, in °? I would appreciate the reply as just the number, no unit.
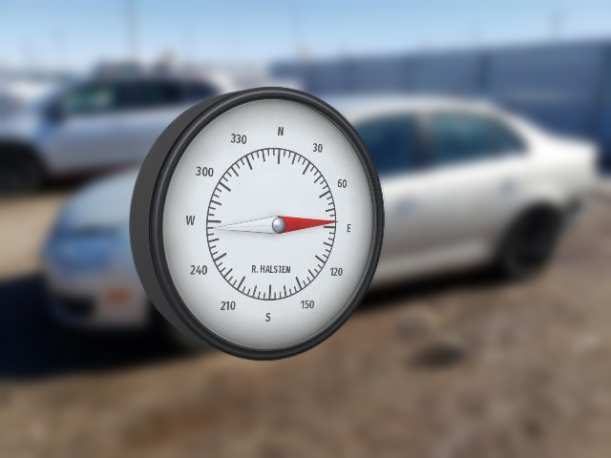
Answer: 85
